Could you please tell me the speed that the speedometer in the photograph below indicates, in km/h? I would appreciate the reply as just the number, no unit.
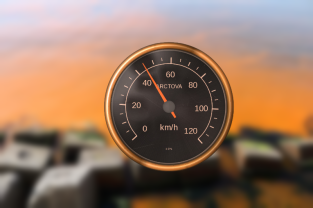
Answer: 45
